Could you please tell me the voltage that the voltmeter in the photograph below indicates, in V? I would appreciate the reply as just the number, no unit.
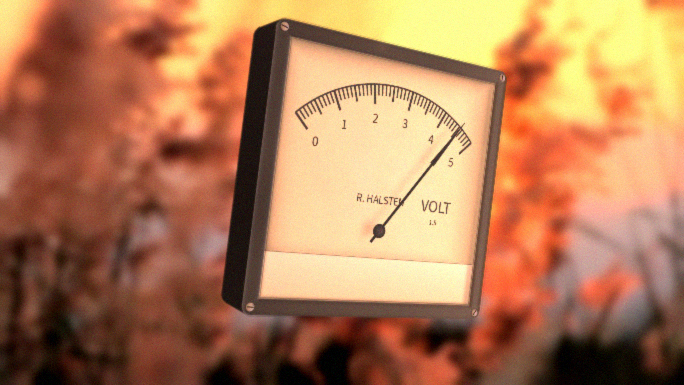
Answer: 4.5
